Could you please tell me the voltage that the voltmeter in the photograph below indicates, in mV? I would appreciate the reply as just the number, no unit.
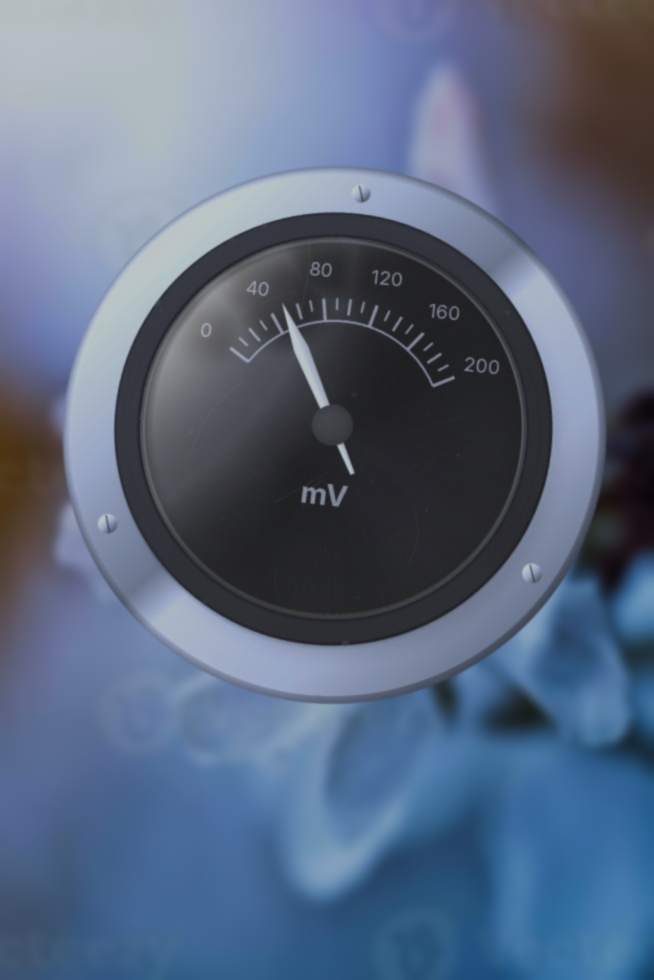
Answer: 50
